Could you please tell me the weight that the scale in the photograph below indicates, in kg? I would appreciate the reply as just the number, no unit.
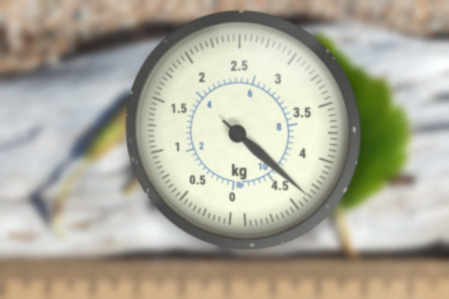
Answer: 4.35
